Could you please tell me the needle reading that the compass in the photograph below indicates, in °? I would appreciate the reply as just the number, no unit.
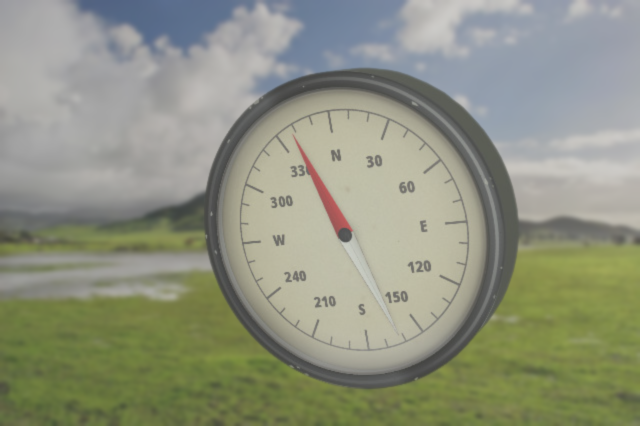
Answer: 340
